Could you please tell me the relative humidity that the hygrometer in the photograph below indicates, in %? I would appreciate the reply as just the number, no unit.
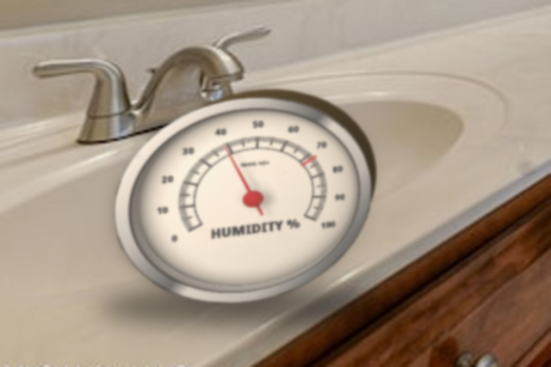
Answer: 40
